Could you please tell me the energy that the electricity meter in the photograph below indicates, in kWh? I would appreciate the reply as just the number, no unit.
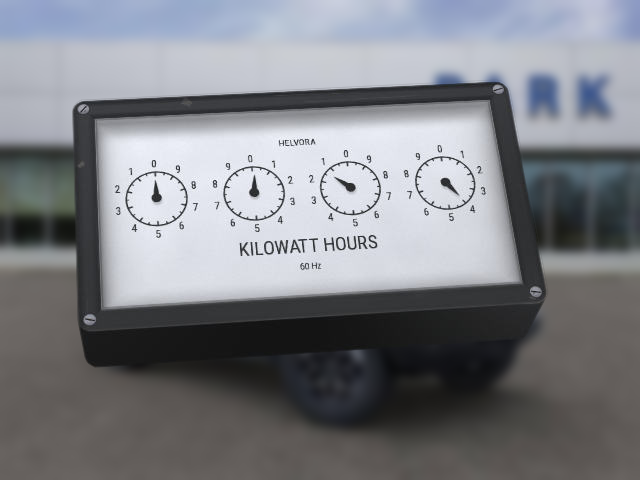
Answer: 14
